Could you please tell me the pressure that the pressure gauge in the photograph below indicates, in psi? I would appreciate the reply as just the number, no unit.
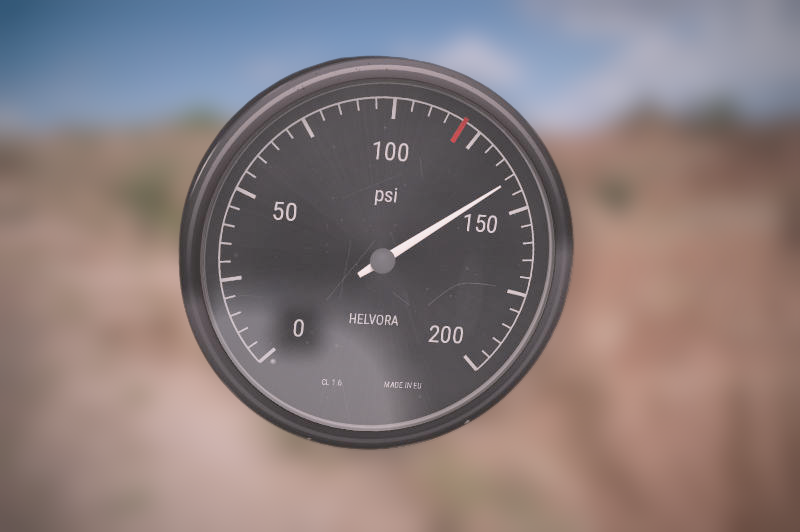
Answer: 140
